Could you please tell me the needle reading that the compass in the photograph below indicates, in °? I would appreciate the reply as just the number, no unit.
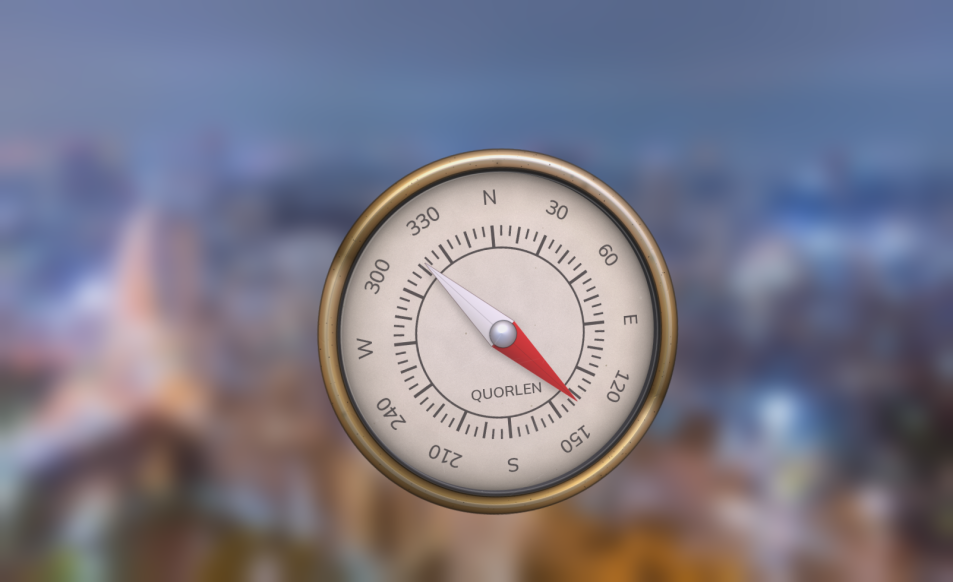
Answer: 137.5
